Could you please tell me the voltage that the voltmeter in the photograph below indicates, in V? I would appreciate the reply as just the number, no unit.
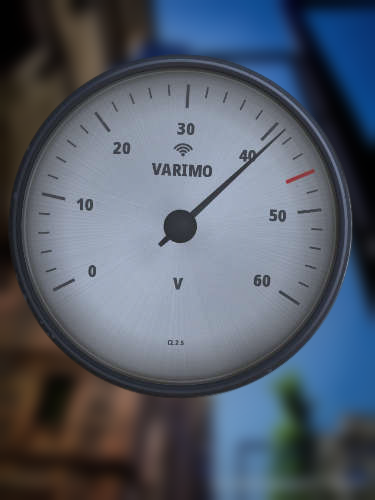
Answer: 41
